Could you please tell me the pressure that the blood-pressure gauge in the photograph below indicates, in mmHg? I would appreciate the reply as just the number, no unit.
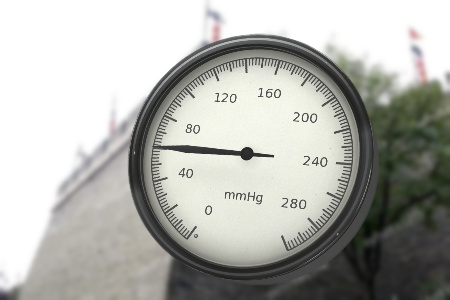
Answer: 60
